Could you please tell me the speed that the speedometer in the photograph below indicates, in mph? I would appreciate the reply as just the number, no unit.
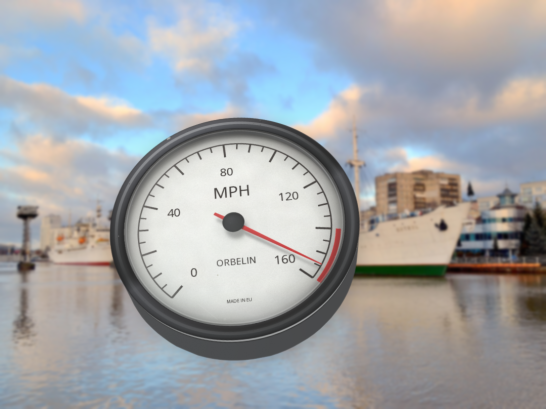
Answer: 155
